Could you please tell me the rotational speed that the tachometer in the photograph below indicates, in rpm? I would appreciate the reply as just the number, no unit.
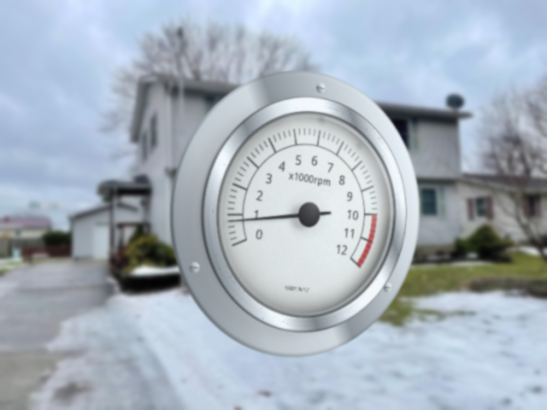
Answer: 800
